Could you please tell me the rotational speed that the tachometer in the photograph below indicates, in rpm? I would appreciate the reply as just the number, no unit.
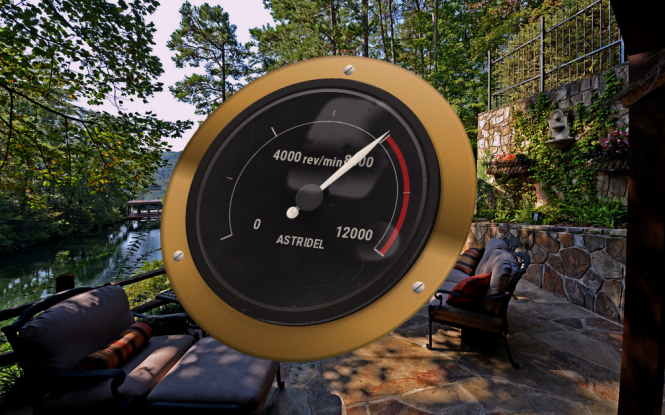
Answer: 8000
